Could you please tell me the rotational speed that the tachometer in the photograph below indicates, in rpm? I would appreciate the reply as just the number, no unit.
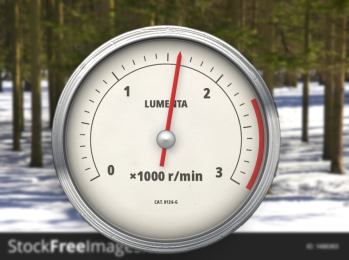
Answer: 1600
